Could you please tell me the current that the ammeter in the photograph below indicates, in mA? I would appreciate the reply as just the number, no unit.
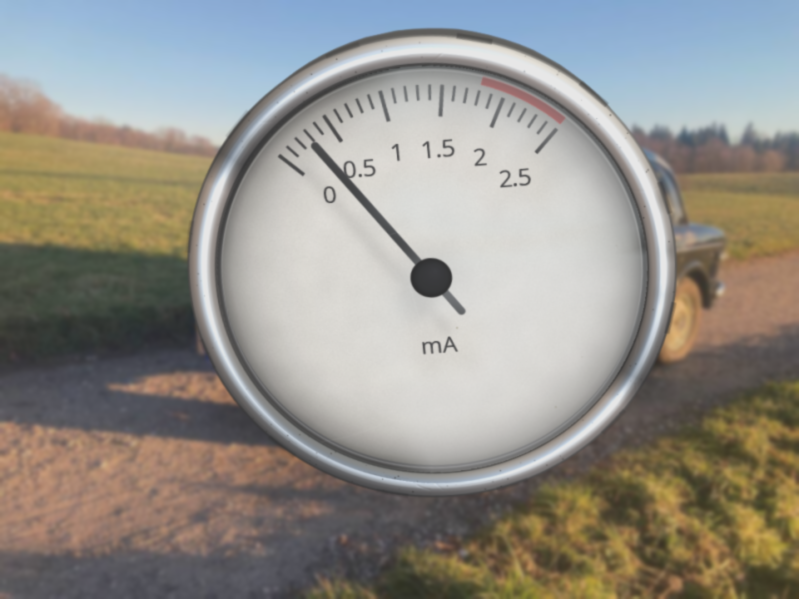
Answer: 0.3
